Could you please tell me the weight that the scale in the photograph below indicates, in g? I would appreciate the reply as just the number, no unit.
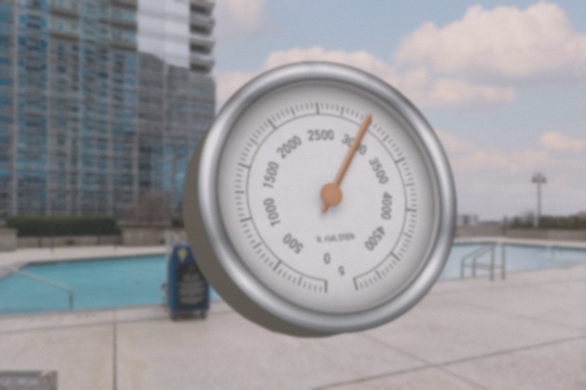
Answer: 3000
